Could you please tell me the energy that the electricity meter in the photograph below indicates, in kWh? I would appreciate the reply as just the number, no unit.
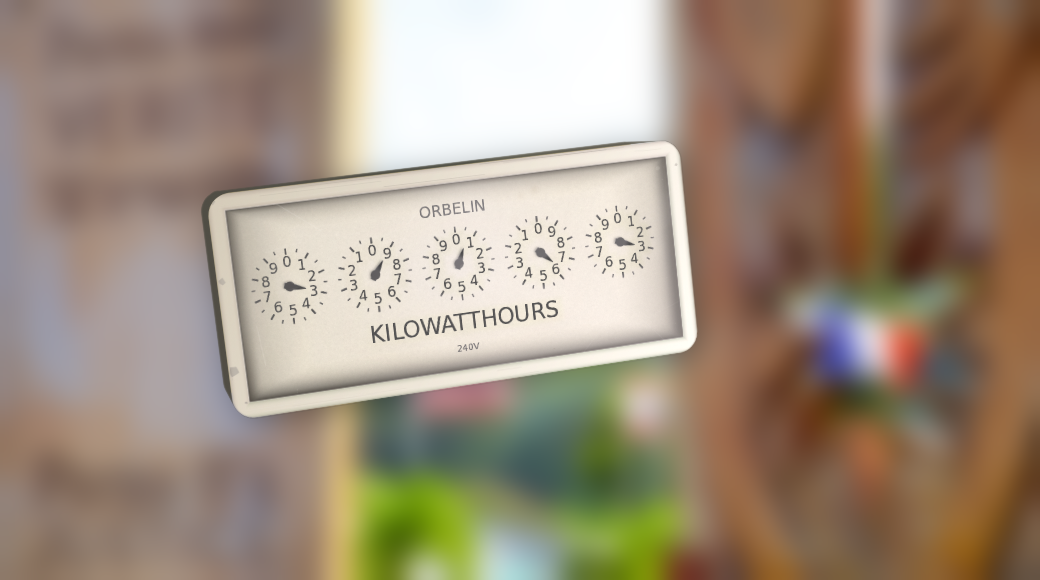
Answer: 29063
